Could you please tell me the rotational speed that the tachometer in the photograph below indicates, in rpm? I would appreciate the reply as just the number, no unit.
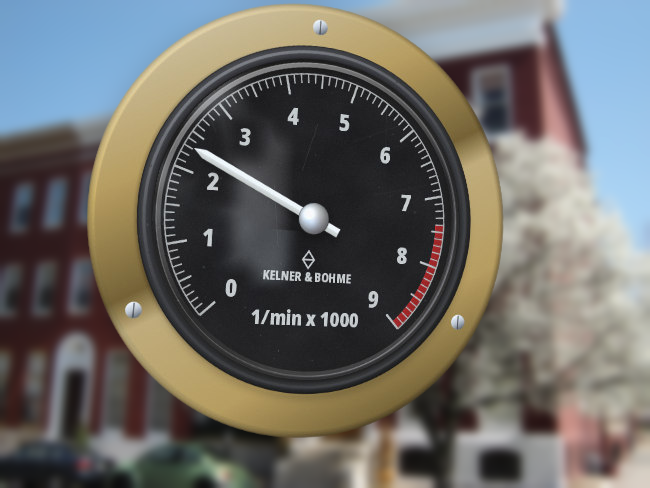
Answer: 2300
